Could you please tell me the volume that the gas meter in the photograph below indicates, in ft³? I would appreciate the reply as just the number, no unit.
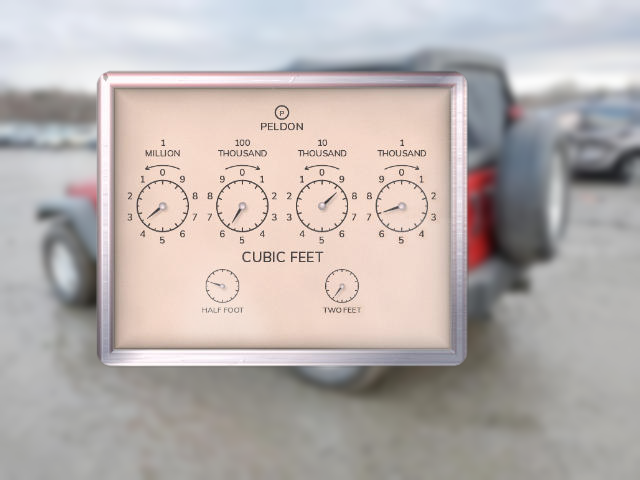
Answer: 358700
